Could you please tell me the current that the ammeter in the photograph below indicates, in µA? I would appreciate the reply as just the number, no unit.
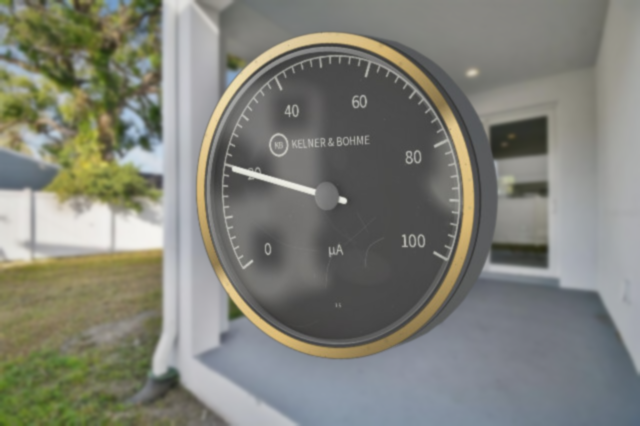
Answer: 20
